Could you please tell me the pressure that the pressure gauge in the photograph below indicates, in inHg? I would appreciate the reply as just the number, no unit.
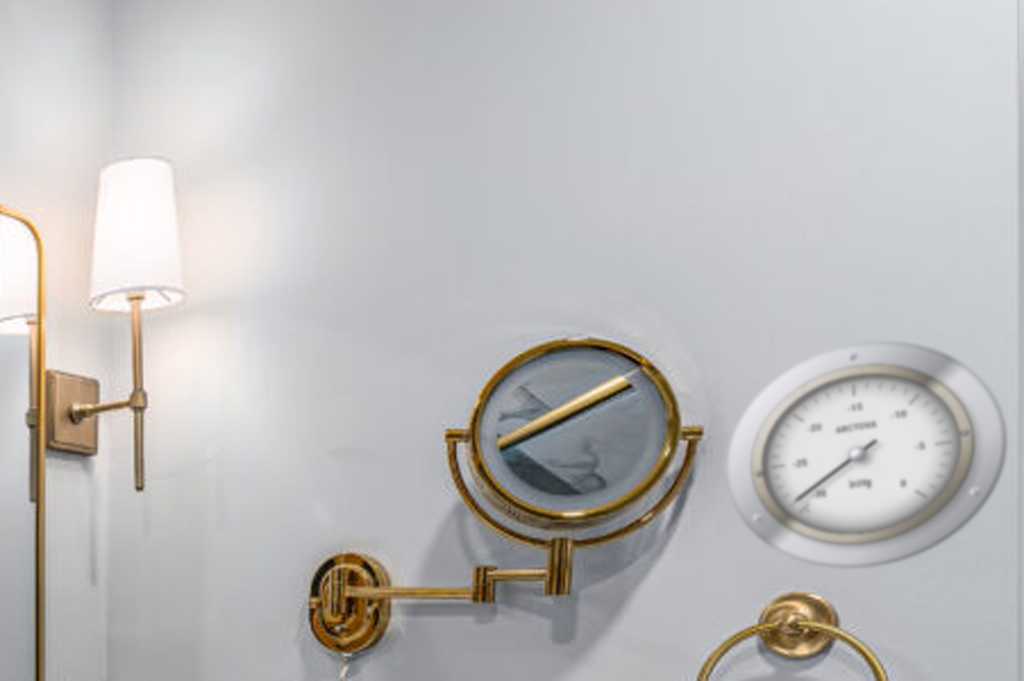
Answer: -29
